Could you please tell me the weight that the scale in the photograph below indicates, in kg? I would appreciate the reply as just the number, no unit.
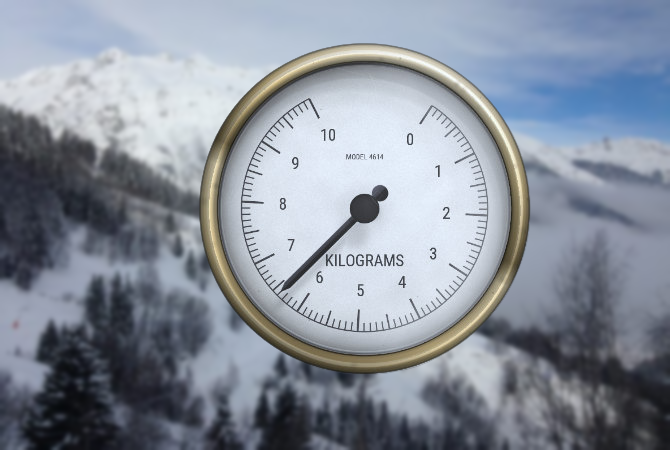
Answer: 6.4
